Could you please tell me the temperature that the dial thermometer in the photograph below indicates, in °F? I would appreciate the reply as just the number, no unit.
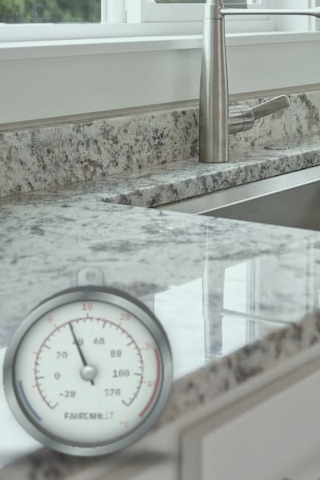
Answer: 40
